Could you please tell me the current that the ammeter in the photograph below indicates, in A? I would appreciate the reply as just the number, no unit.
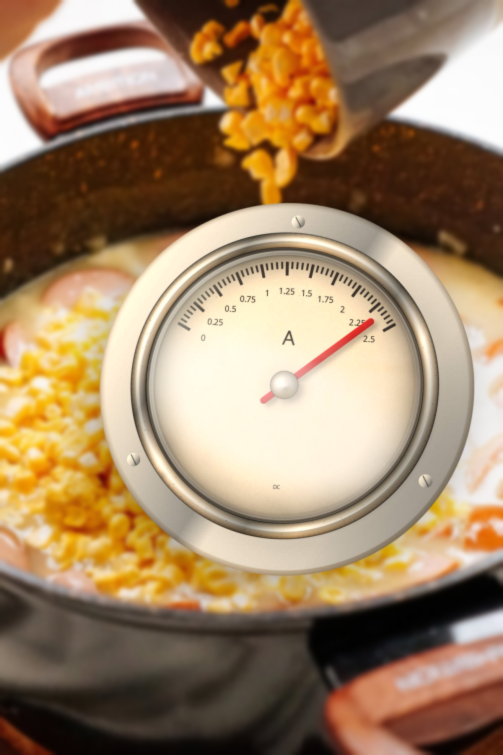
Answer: 2.35
